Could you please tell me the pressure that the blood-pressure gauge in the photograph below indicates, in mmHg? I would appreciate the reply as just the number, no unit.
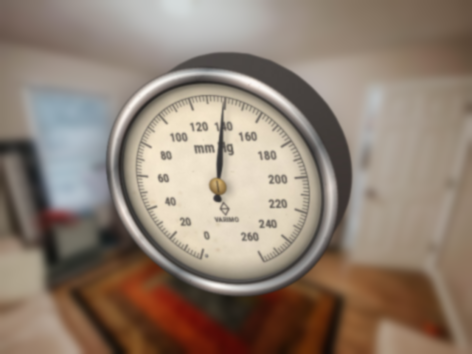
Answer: 140
